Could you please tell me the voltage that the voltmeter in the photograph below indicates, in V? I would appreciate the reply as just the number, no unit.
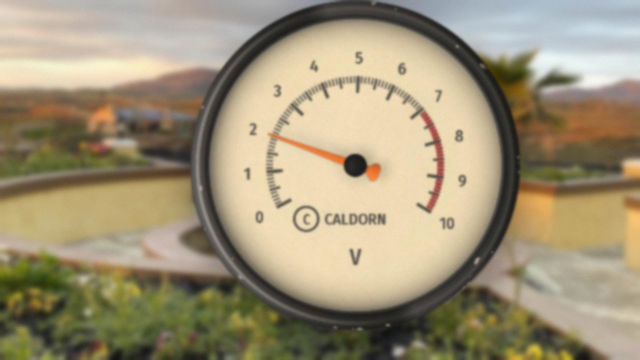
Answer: 2
